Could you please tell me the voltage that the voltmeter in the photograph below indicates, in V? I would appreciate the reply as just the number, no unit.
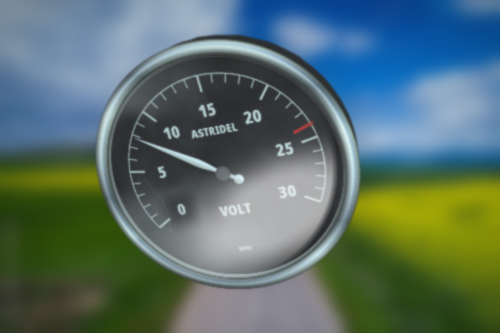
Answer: 8
